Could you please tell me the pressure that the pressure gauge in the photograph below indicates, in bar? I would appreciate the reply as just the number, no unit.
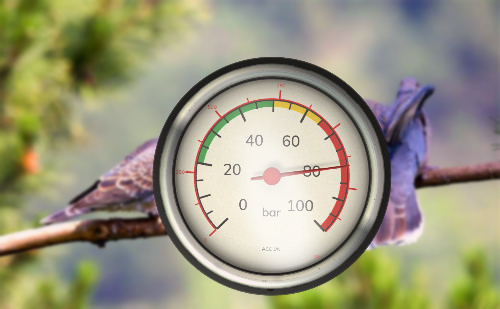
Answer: 80
